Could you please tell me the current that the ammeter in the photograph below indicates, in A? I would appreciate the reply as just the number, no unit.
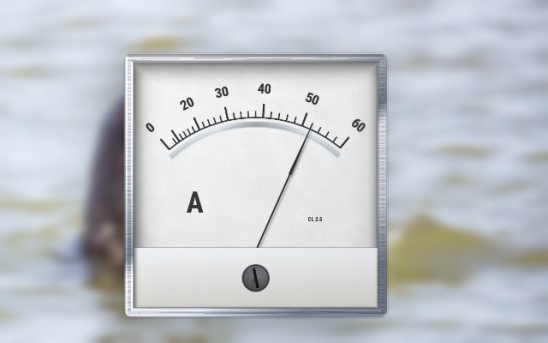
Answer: 52
